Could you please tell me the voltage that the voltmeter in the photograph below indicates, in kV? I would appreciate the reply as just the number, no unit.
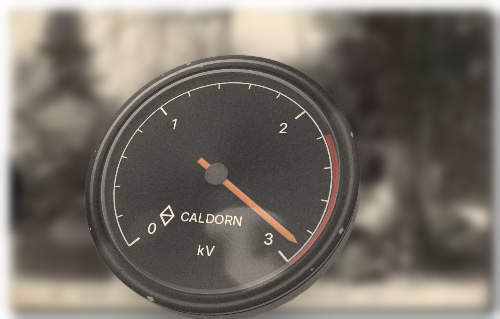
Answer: 2.9
